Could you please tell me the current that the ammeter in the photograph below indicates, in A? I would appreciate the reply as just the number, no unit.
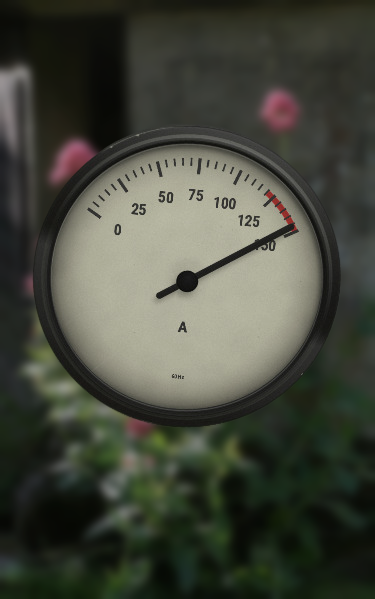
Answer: 145
